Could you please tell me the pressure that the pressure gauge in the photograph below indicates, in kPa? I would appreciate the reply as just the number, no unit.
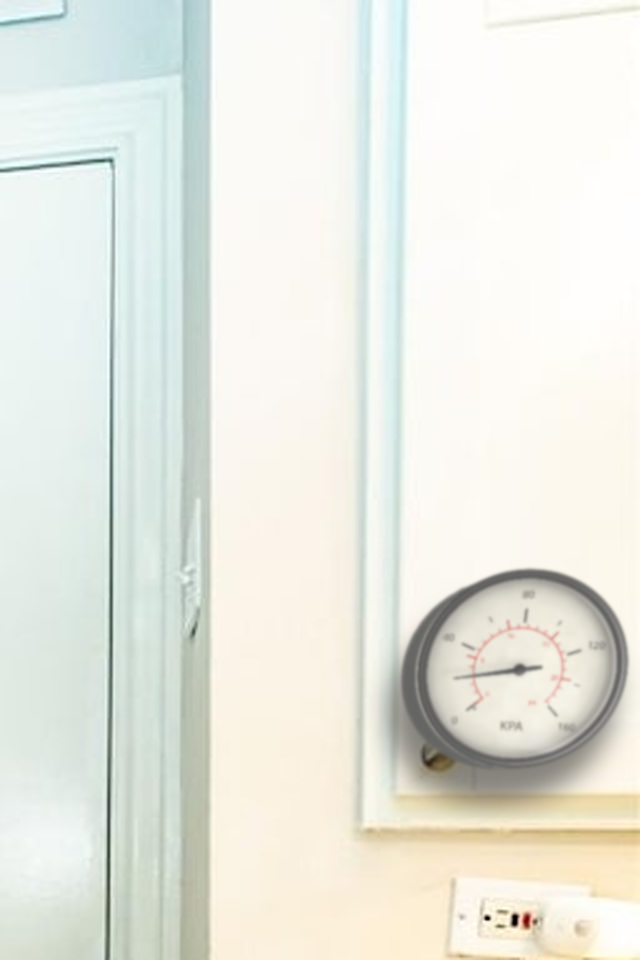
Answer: 20
